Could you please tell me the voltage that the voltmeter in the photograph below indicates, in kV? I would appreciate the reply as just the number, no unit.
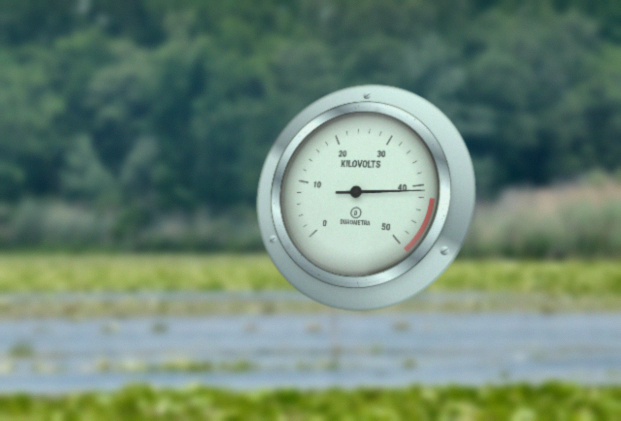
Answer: 41
